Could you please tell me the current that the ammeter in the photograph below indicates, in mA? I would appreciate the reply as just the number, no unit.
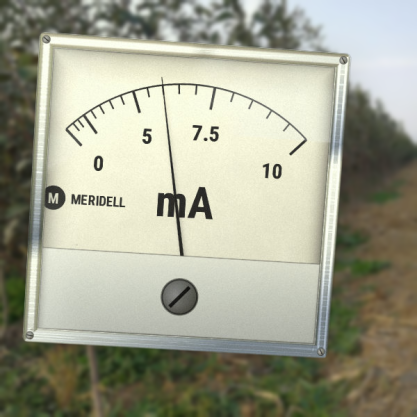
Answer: 6
